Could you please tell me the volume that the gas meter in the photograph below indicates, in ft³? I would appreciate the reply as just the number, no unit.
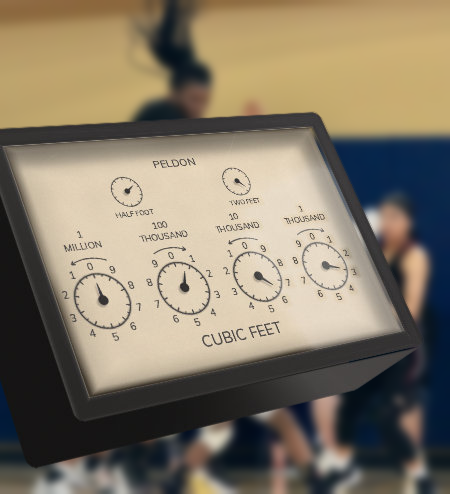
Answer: 6300
